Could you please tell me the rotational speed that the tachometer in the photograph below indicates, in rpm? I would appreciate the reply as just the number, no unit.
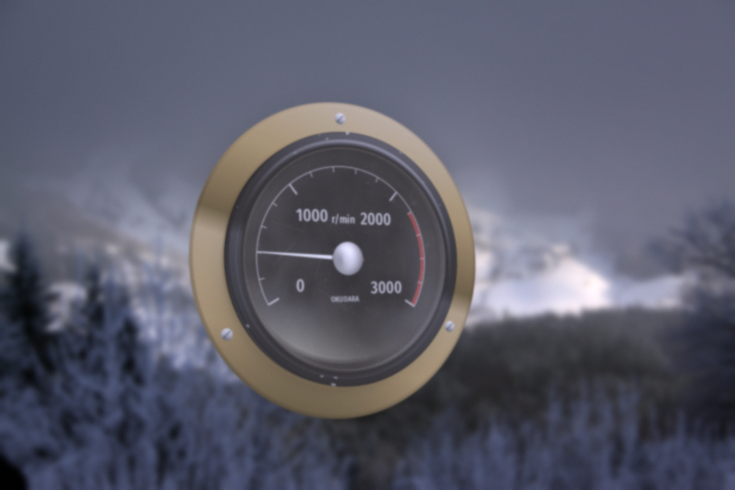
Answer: 400
